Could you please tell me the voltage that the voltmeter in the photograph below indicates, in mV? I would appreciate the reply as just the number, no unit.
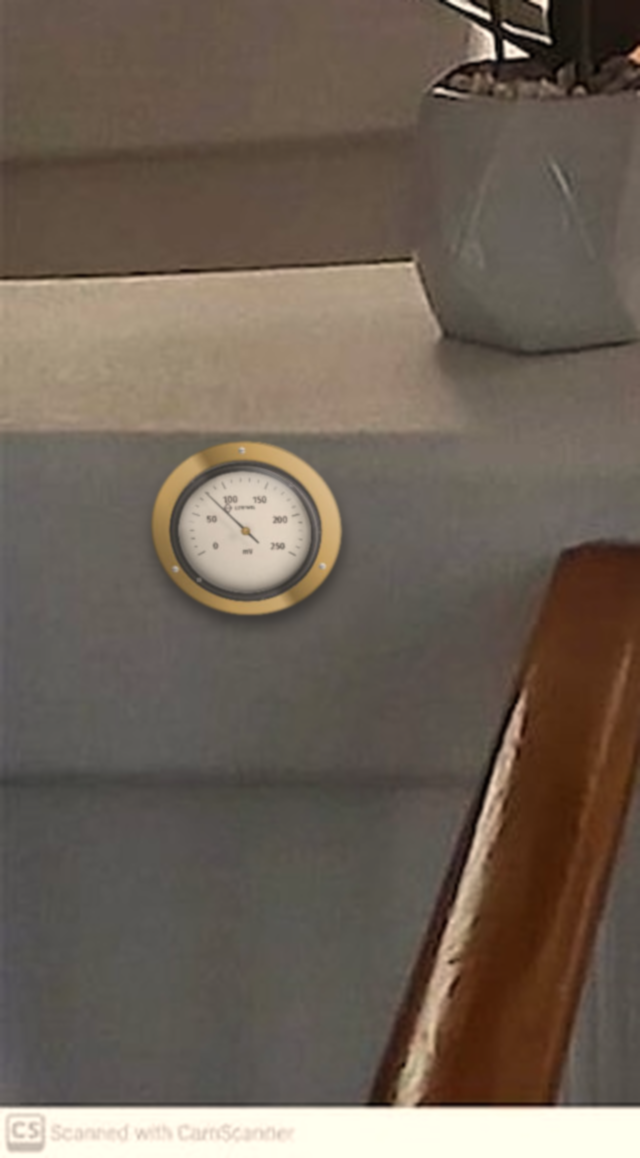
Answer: 80
